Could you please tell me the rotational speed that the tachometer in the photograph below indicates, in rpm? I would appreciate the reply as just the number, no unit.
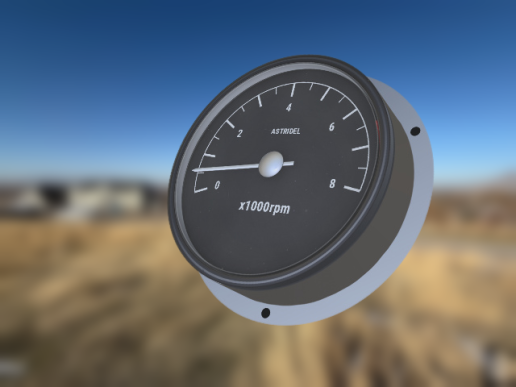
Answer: 500
